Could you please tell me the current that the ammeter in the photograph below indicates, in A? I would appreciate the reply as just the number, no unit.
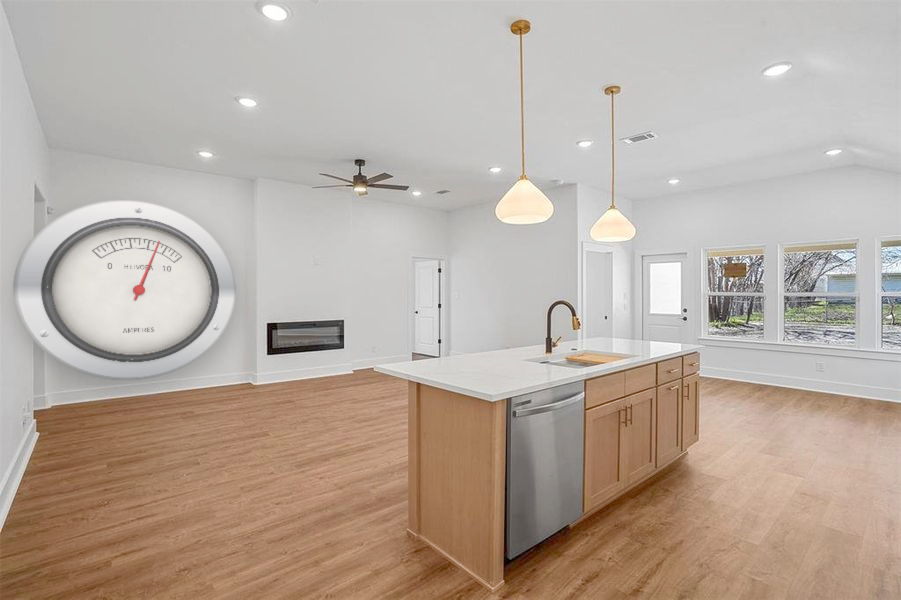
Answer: 7
